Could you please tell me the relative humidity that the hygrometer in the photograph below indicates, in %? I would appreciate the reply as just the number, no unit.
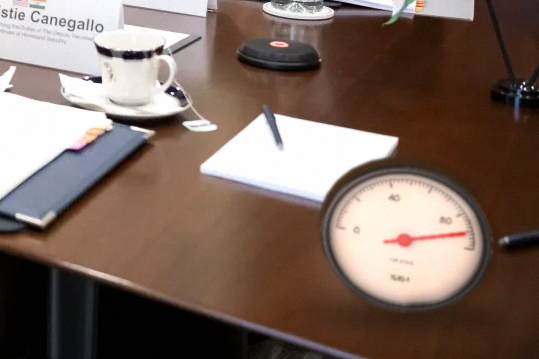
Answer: 90
